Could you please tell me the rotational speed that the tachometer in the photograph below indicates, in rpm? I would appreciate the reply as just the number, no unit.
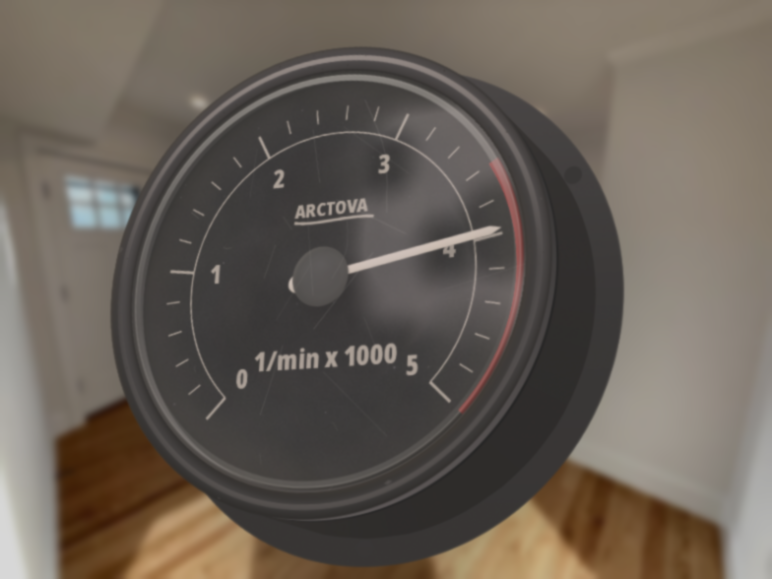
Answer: 4000
